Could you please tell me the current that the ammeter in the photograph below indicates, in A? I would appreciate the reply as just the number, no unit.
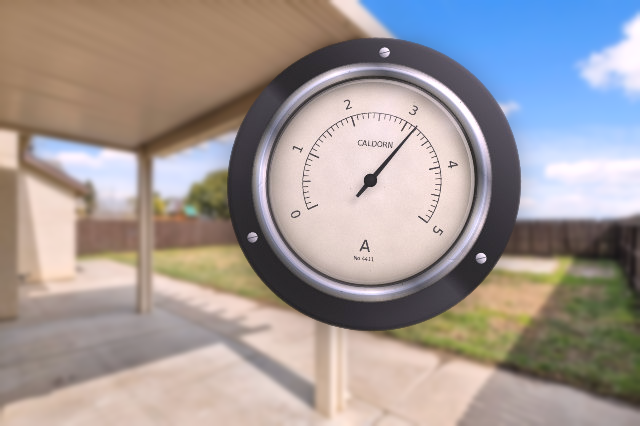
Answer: 3.2
